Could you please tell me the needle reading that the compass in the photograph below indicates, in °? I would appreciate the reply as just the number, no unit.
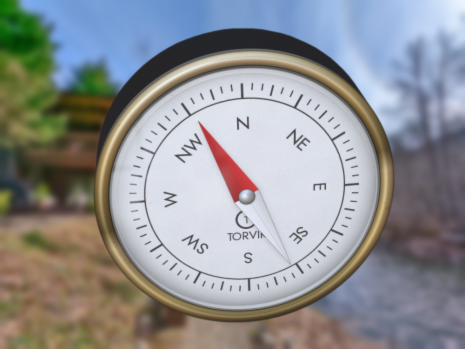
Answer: 332.5
